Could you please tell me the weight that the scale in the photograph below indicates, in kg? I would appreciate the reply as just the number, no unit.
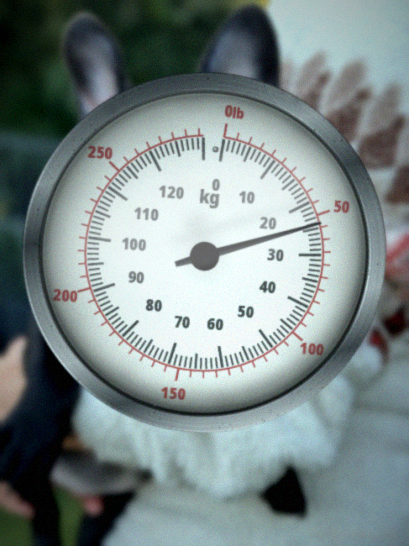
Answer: 24
